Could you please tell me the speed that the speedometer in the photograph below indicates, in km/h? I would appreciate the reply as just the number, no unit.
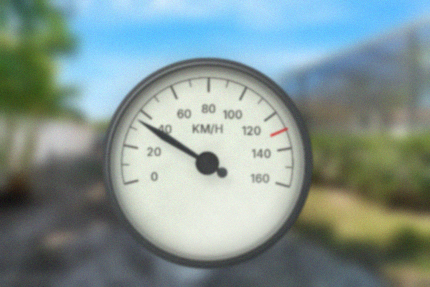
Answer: 35
